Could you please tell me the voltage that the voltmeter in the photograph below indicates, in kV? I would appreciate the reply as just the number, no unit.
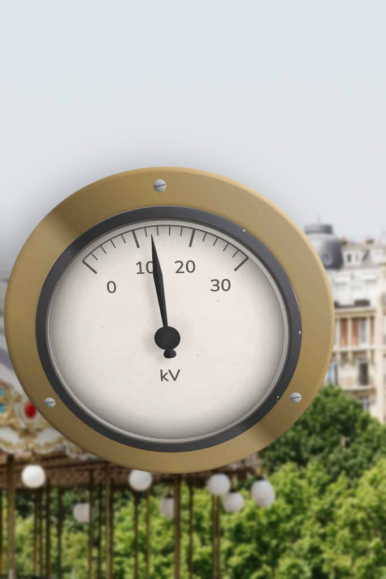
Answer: 13
